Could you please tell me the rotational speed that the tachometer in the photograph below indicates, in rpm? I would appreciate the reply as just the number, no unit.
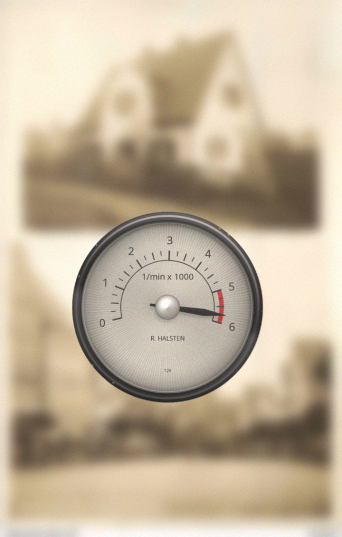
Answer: 5750
